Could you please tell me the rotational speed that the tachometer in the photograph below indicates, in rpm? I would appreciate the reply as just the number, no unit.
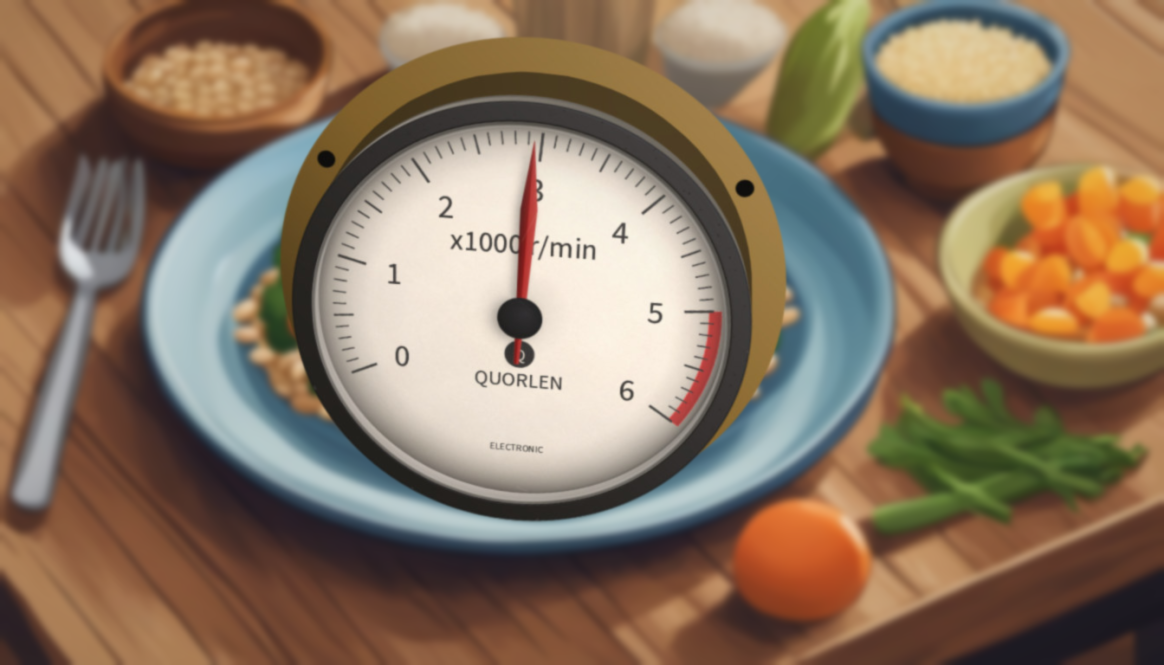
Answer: 2950
